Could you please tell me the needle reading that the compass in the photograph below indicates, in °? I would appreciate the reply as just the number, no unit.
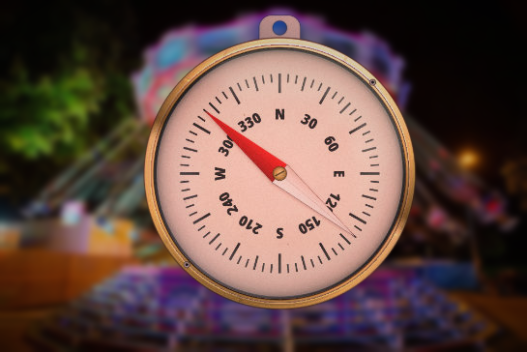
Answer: 310
